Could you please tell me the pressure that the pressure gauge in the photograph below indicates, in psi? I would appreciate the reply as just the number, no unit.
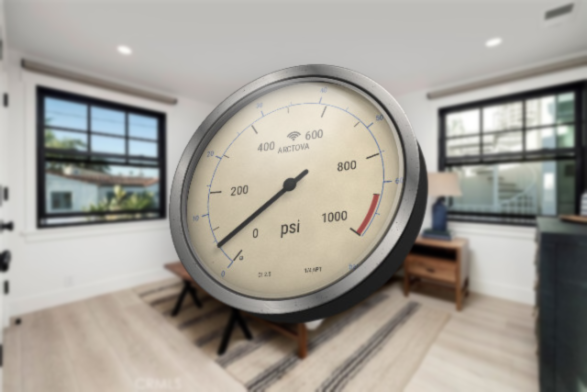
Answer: 50
